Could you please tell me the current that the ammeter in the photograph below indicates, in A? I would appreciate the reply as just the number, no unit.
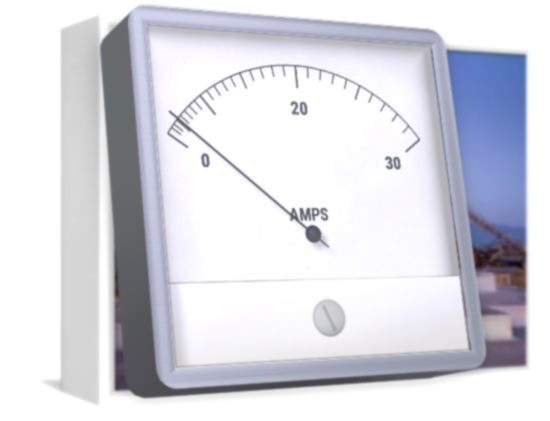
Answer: 5
